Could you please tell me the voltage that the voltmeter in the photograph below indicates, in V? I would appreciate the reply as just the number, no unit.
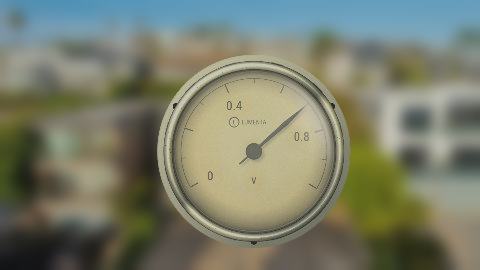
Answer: 0.7
